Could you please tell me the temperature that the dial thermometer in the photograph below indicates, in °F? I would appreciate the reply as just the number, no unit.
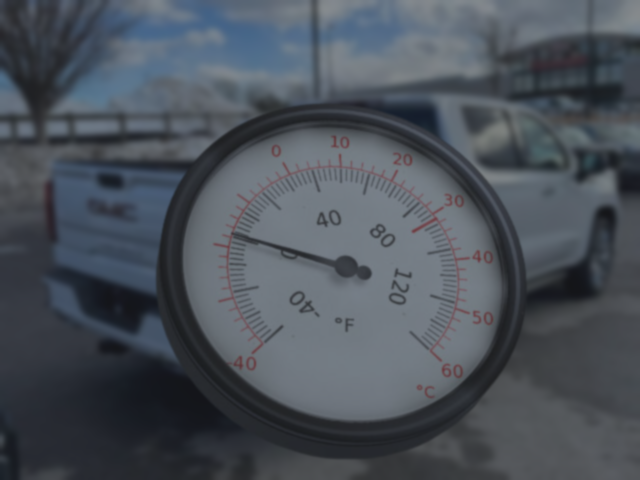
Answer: 0
